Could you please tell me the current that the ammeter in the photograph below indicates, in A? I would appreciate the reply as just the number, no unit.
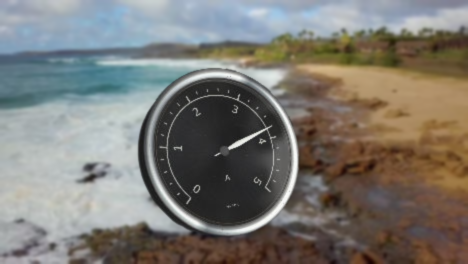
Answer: 3.8
